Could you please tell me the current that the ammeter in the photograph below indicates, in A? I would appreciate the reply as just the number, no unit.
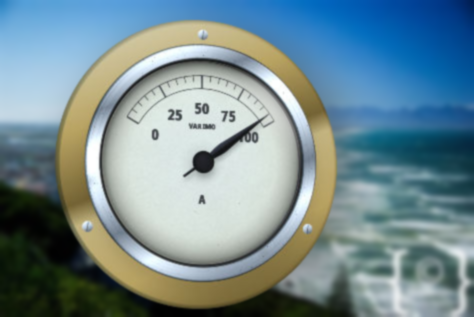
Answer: 95
